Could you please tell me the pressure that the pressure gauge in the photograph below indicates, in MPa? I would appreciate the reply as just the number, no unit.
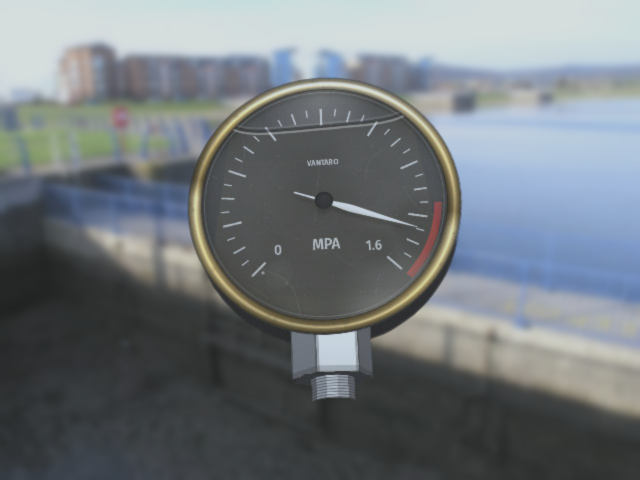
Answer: 1.45
